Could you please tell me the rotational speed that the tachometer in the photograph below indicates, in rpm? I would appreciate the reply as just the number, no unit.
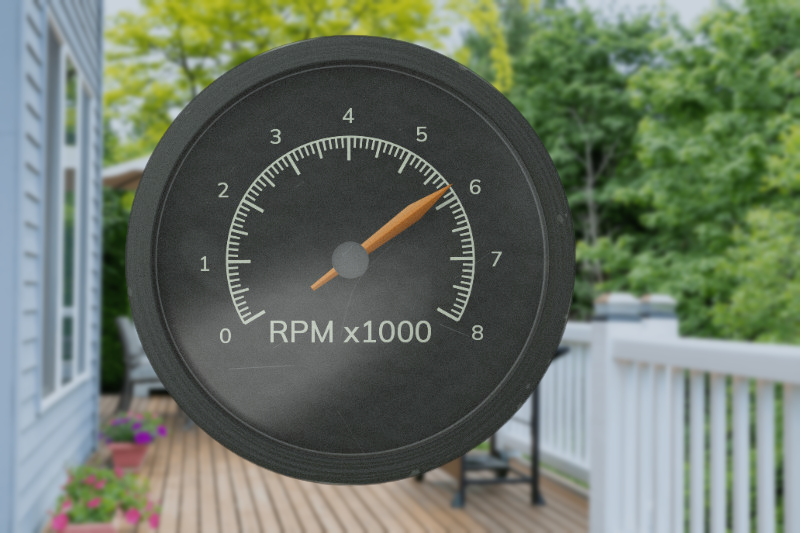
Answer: 5800
